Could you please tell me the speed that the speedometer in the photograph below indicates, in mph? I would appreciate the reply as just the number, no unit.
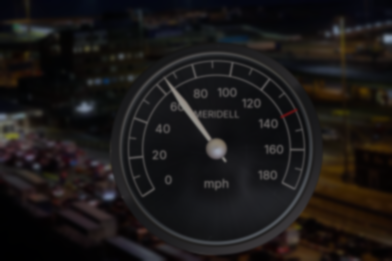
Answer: 65
